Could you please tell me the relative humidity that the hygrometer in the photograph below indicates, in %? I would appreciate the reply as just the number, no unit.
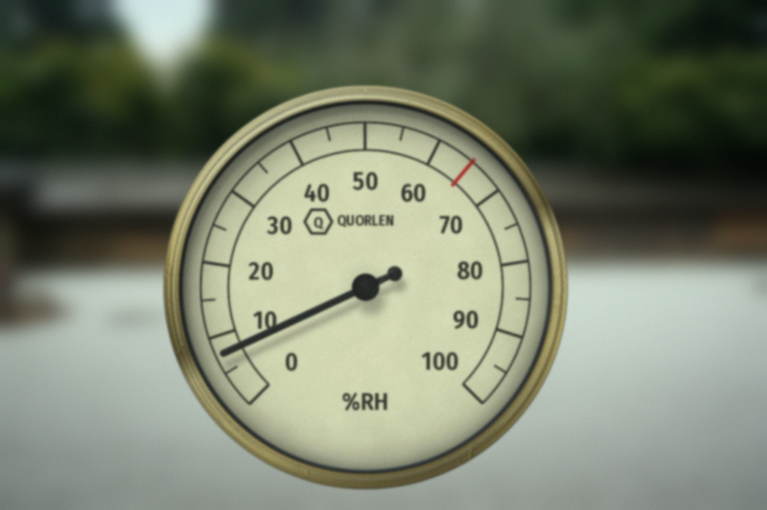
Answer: 7.5
